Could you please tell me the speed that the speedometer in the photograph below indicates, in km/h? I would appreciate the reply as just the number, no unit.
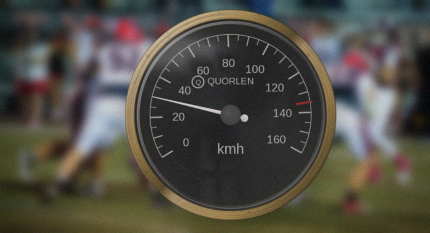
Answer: 30
